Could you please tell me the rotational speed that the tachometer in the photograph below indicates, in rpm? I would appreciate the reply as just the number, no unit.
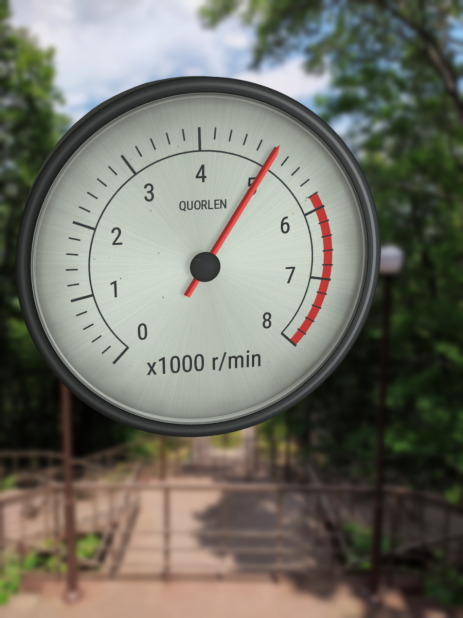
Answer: 5000
